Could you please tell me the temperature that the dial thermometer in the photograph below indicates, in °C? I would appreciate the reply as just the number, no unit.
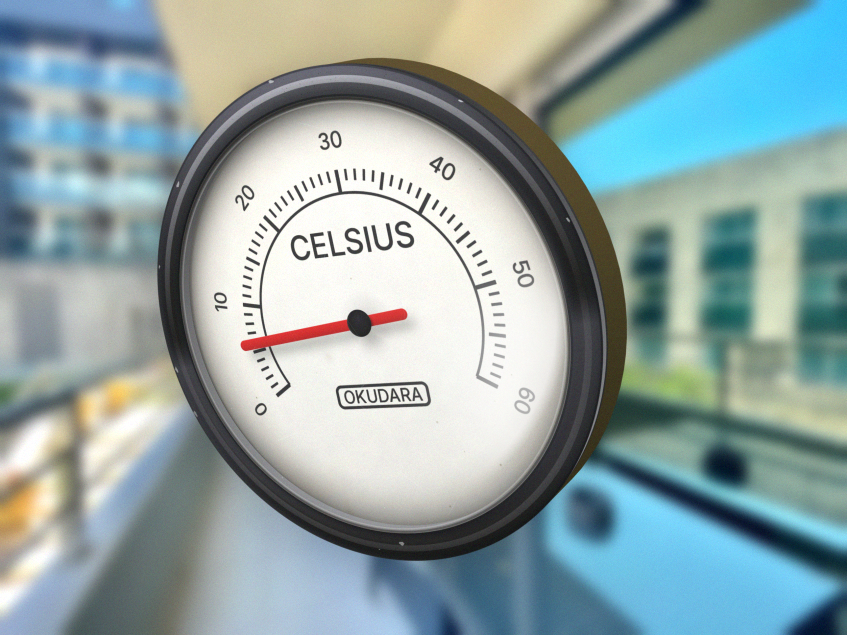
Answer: 6
